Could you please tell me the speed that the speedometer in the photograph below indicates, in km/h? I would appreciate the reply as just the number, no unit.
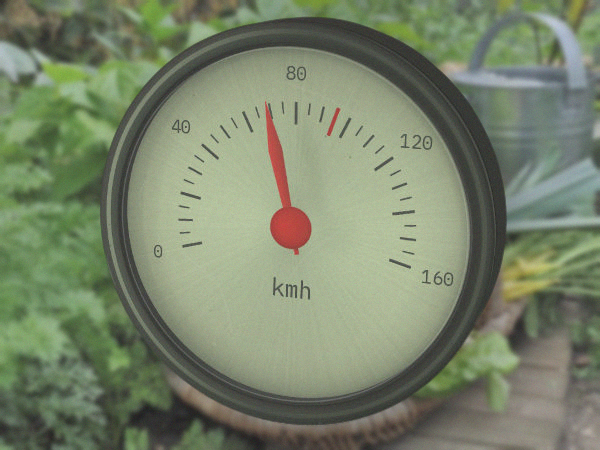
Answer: 70
